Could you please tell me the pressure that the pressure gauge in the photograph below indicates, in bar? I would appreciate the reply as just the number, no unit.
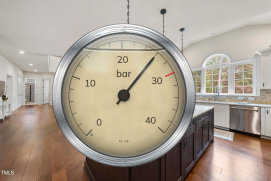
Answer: 26
